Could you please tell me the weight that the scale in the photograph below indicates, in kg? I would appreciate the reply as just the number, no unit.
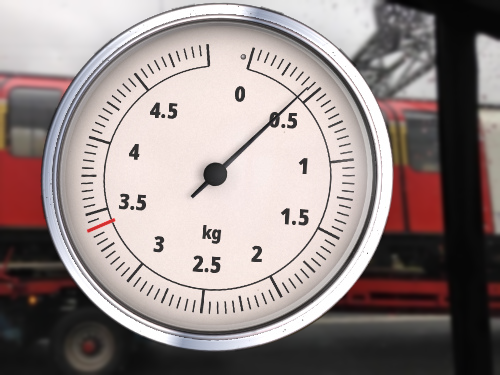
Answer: 0.45
